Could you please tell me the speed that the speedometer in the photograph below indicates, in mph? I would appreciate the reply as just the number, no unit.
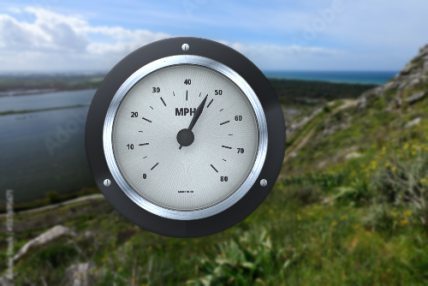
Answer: 47.5
